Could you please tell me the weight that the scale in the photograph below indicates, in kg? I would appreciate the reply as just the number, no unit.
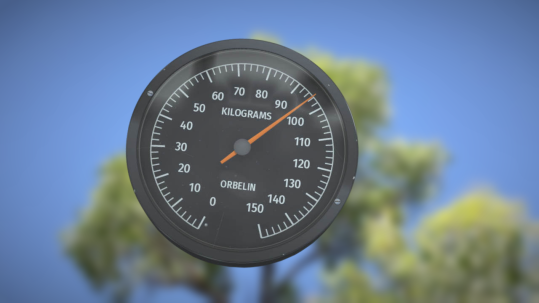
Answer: 96
